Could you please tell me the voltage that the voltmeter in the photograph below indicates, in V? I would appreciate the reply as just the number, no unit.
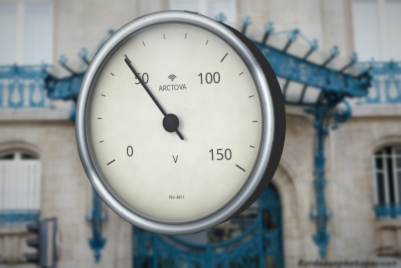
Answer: 50
